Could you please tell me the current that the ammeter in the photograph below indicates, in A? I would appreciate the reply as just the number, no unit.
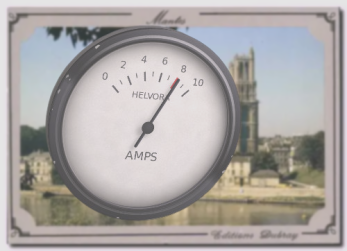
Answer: 8
